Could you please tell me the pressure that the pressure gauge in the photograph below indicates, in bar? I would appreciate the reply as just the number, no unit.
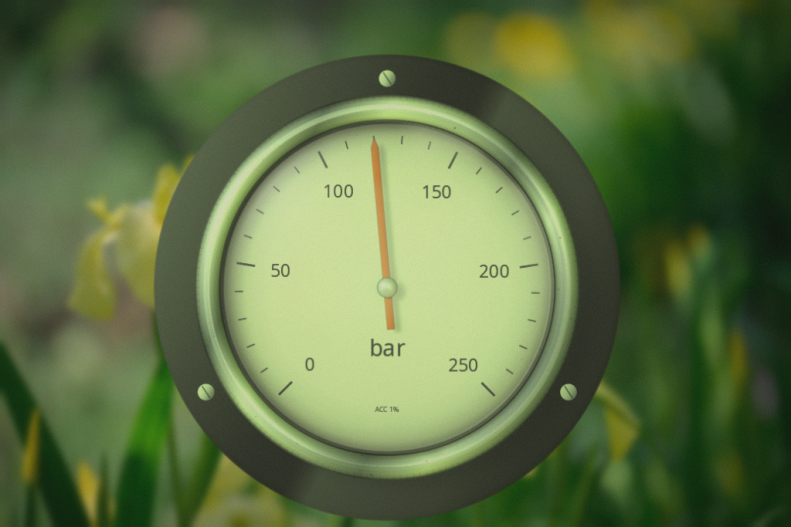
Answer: 120
